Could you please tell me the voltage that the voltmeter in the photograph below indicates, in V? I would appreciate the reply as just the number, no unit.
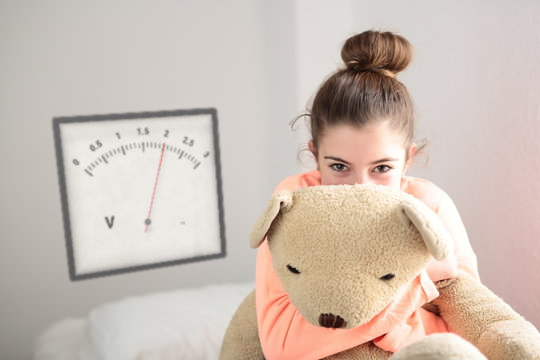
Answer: 2
